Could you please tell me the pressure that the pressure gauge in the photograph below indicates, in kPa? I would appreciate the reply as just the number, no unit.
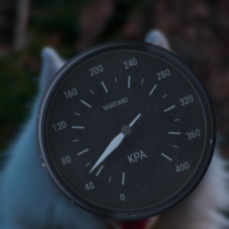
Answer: 50
